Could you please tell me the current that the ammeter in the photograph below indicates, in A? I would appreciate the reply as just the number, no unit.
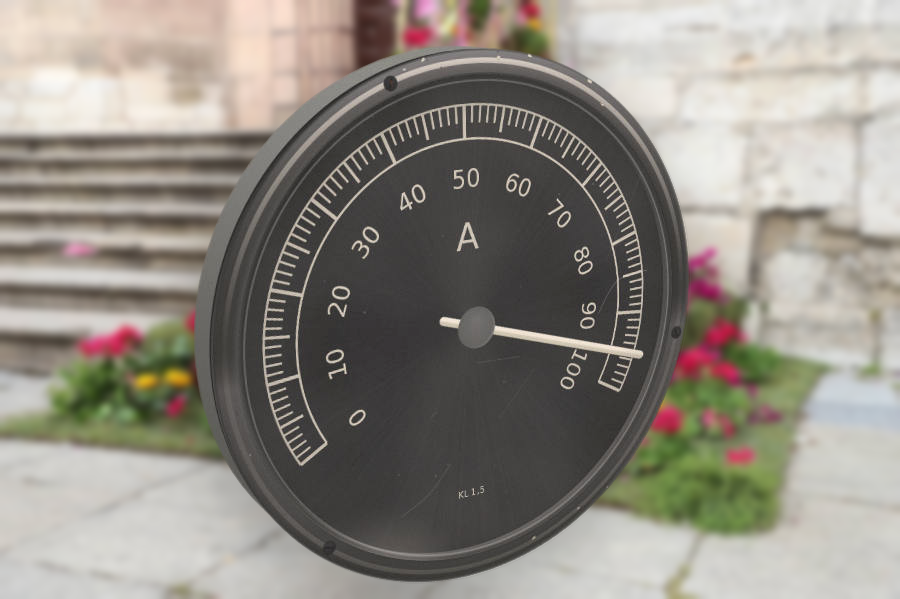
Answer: 95
